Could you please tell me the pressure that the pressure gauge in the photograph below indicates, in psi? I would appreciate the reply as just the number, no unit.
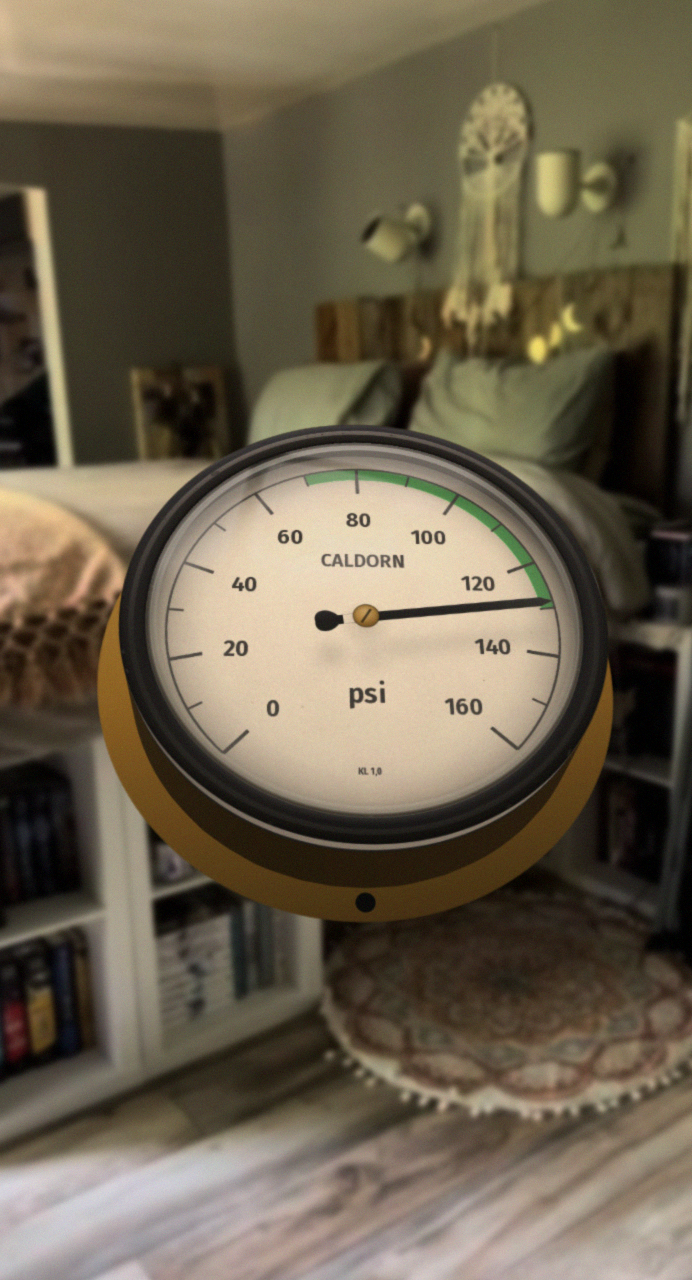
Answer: 130
